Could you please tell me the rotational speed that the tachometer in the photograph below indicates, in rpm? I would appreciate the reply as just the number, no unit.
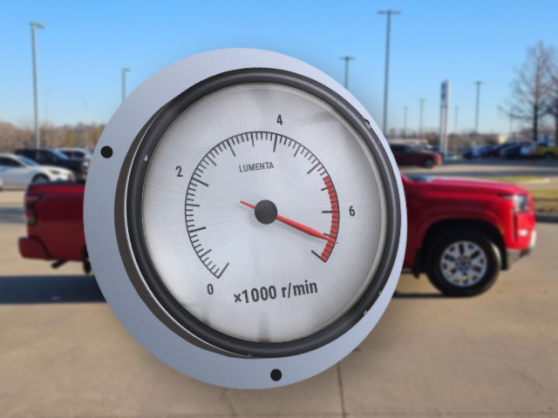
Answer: 6600
